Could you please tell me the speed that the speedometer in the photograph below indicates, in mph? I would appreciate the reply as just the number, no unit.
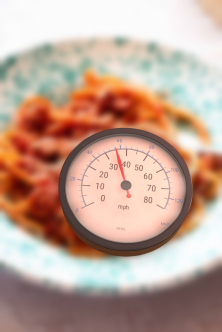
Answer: 35
